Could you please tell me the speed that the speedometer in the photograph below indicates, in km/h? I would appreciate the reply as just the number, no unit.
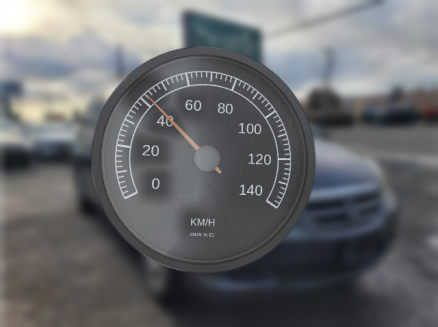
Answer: 42
